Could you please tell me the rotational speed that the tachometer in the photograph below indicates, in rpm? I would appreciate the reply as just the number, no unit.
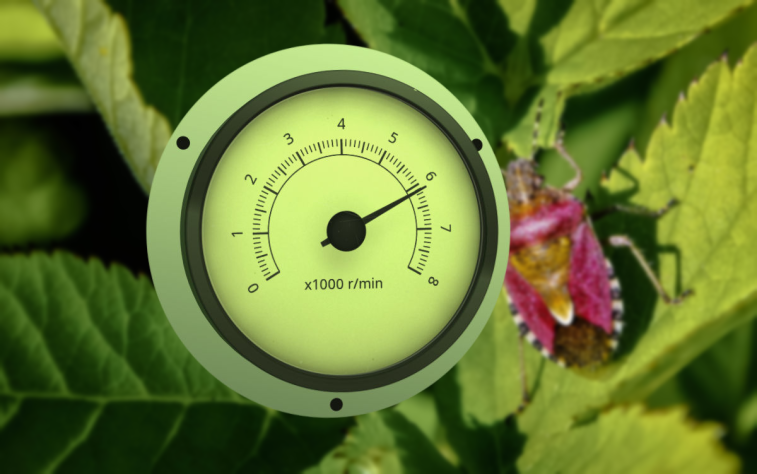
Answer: 6100
